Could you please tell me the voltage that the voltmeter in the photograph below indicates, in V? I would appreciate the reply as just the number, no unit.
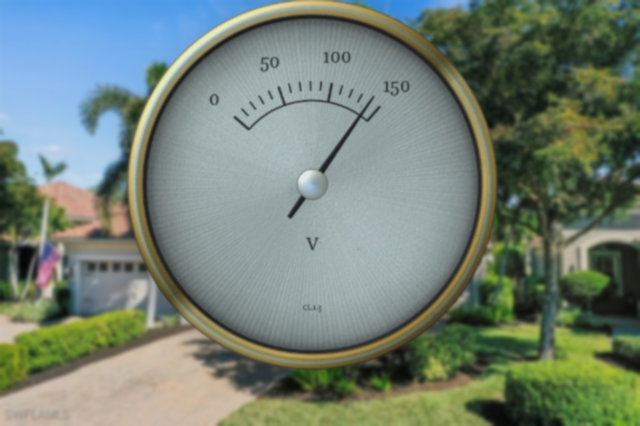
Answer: 140
